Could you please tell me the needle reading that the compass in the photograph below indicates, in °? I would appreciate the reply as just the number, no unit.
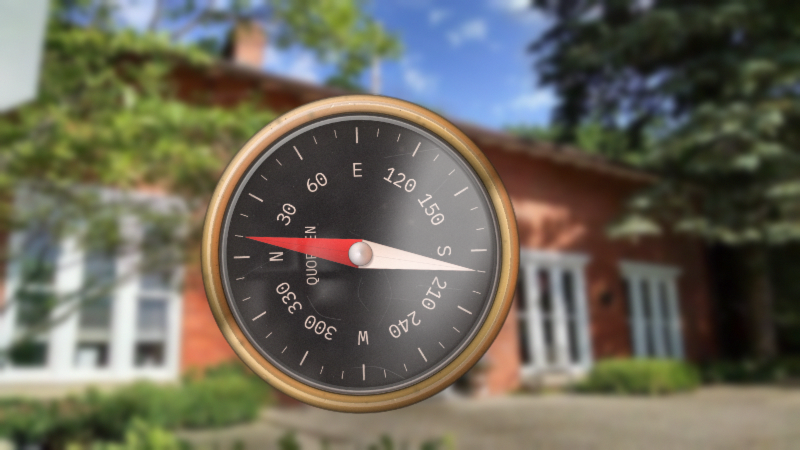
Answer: 10
